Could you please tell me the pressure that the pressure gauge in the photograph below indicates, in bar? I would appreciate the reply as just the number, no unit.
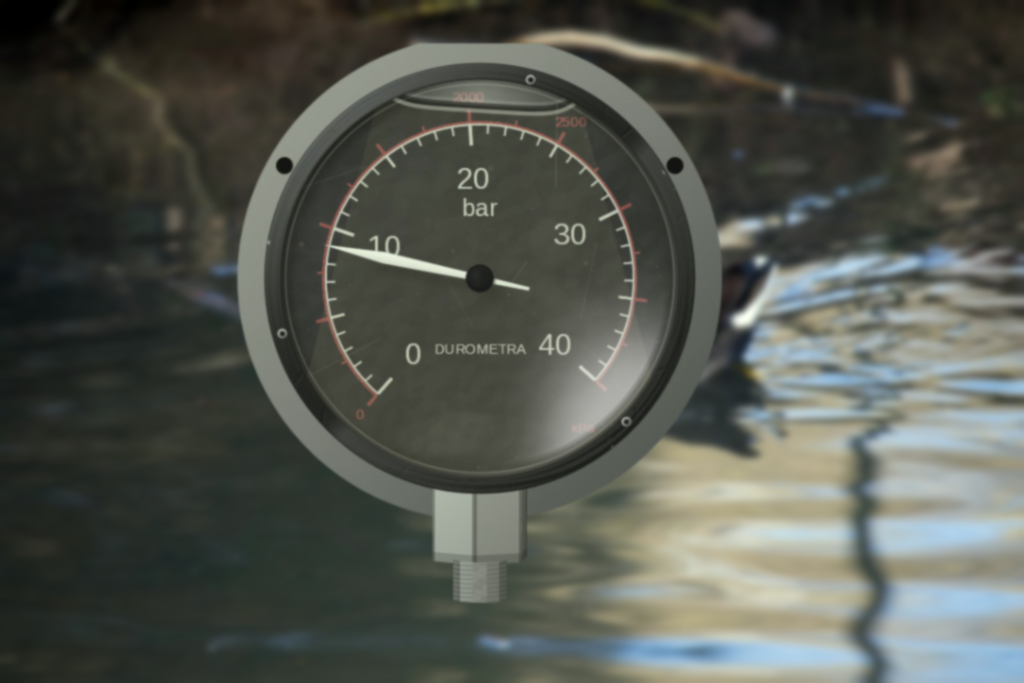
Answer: 9
